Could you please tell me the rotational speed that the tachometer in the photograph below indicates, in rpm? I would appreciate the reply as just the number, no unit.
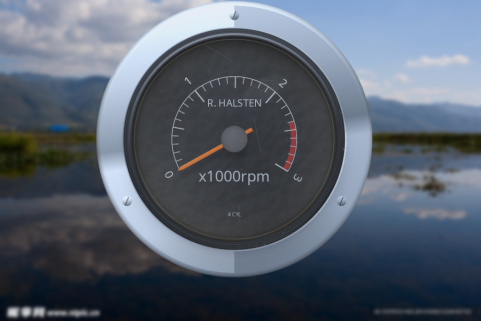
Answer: 0
